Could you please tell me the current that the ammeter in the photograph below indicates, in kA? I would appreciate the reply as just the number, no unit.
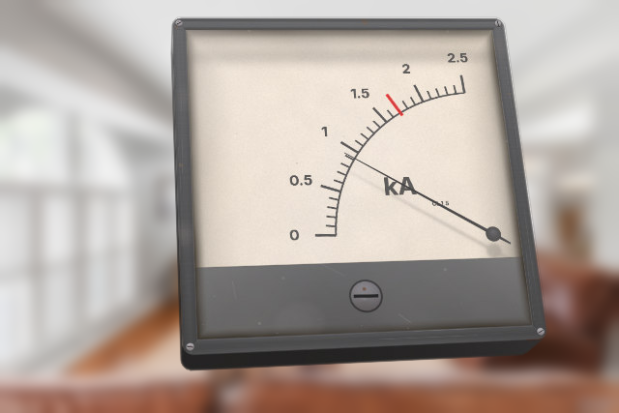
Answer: 0.9
